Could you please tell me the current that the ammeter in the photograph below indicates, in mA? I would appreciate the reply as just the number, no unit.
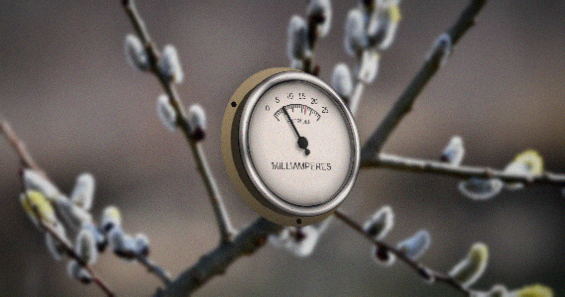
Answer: 5
